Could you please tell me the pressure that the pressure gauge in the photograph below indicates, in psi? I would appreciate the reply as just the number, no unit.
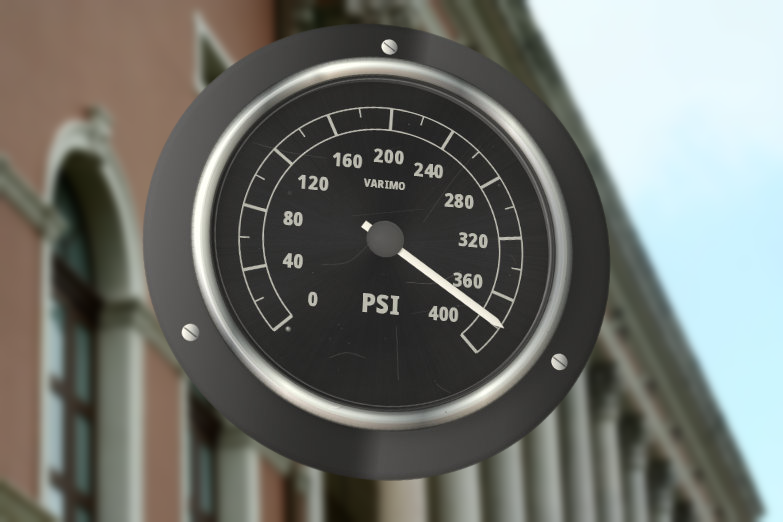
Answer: 380
